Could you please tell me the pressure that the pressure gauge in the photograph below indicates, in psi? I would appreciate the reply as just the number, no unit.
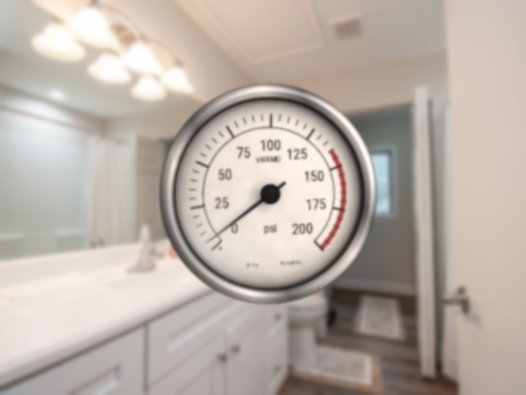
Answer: 5
